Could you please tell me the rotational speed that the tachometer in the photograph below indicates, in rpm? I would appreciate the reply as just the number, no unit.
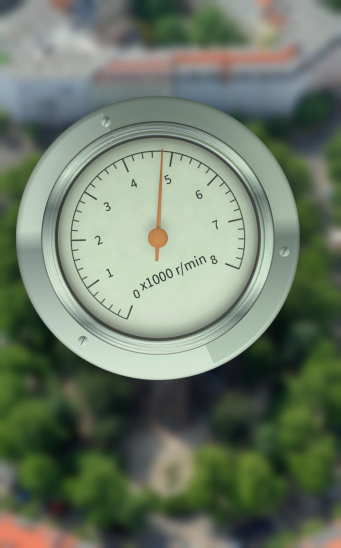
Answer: 4800
